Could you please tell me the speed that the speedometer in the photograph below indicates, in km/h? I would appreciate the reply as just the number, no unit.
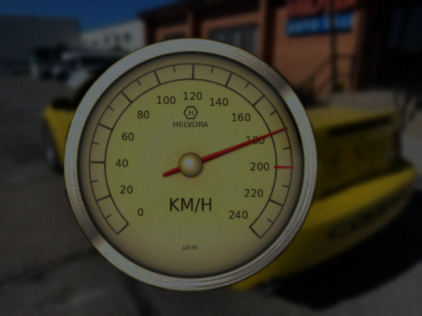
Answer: 180
